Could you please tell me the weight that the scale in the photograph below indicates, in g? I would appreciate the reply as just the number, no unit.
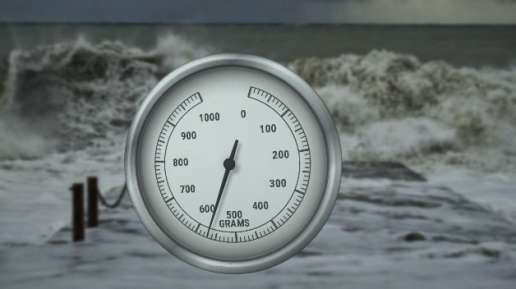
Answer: 570
